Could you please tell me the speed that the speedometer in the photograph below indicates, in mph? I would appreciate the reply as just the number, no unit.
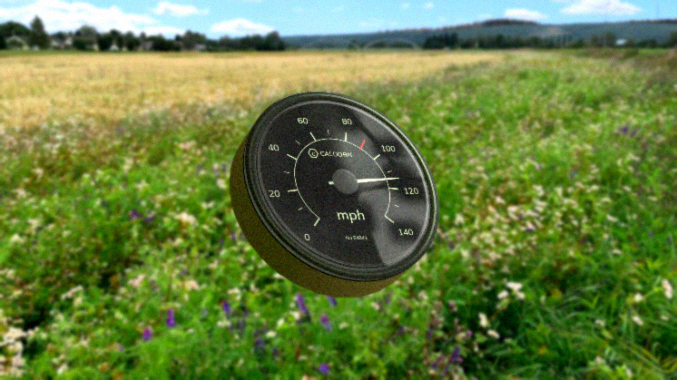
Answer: 115
